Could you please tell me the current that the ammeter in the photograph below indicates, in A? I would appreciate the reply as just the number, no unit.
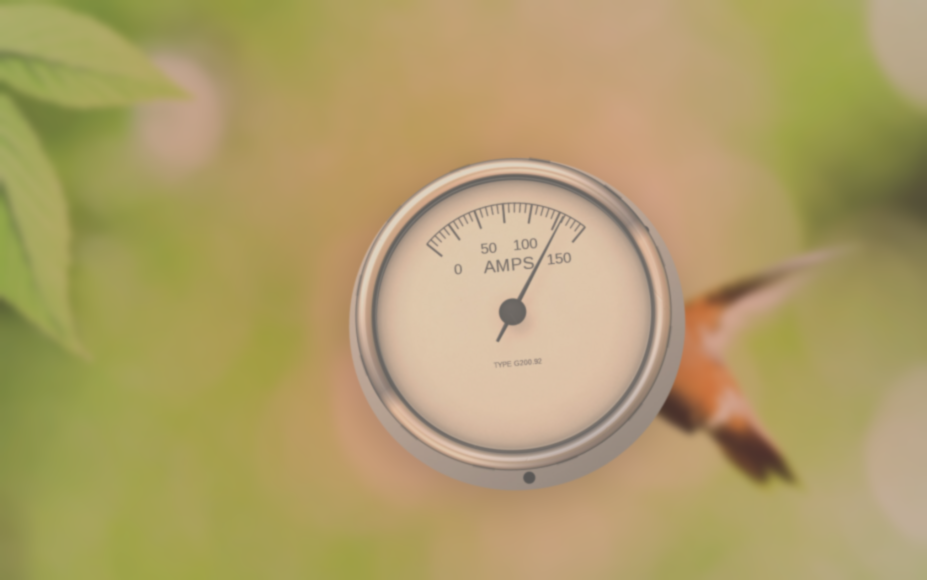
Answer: 130
